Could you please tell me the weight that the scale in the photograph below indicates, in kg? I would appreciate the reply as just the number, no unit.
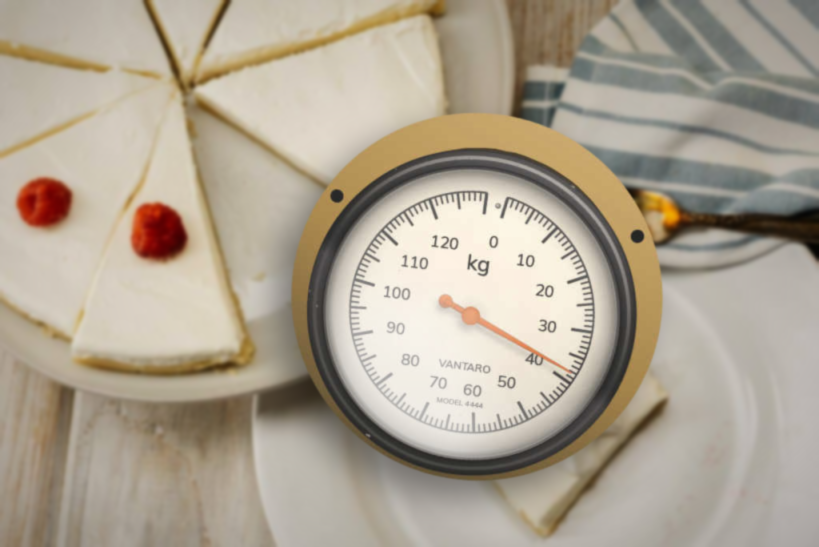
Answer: 38
